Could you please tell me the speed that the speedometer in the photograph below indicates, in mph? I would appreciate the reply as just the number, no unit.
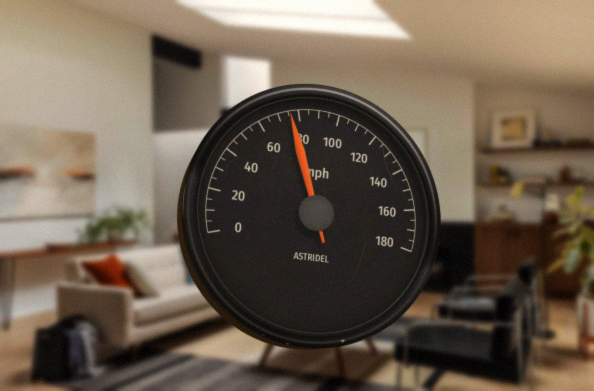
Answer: 75
